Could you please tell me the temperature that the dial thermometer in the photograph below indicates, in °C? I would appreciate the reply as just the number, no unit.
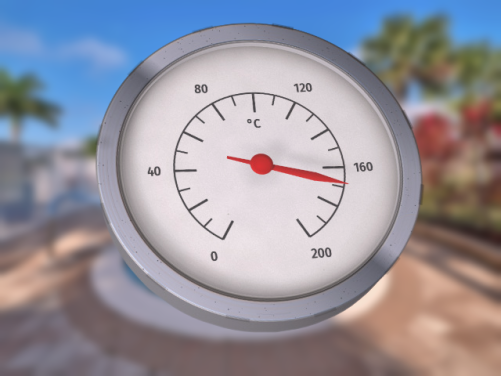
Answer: 170
